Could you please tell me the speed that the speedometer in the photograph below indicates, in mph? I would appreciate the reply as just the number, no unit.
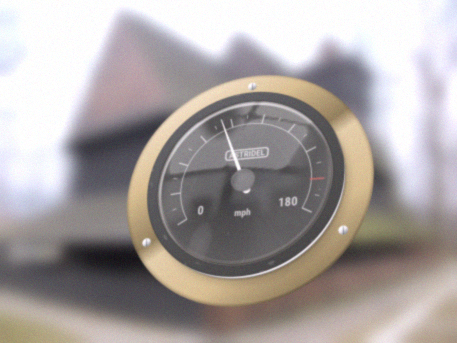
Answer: 75
